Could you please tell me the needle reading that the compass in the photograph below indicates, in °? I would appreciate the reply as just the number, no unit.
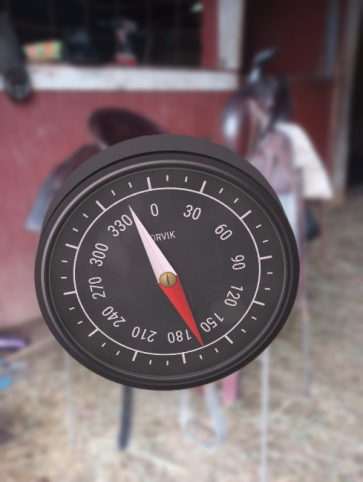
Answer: 165
